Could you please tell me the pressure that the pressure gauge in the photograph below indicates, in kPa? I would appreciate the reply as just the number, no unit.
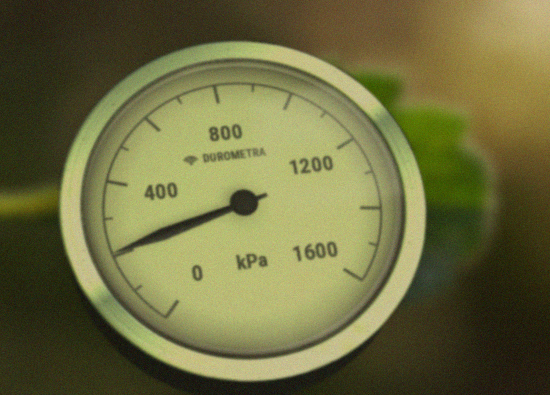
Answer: 200
